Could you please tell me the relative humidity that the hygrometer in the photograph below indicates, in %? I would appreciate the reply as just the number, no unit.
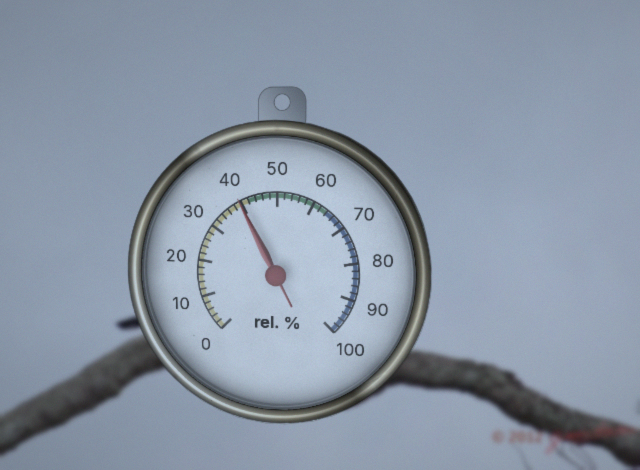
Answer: 40
